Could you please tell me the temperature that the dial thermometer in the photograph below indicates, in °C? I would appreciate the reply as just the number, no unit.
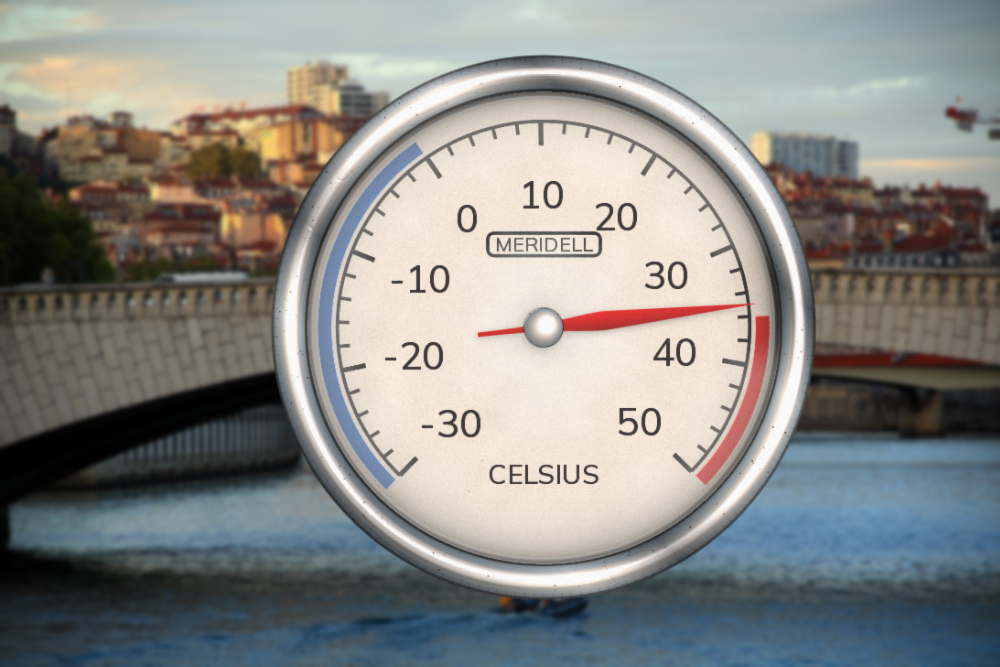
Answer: 35
